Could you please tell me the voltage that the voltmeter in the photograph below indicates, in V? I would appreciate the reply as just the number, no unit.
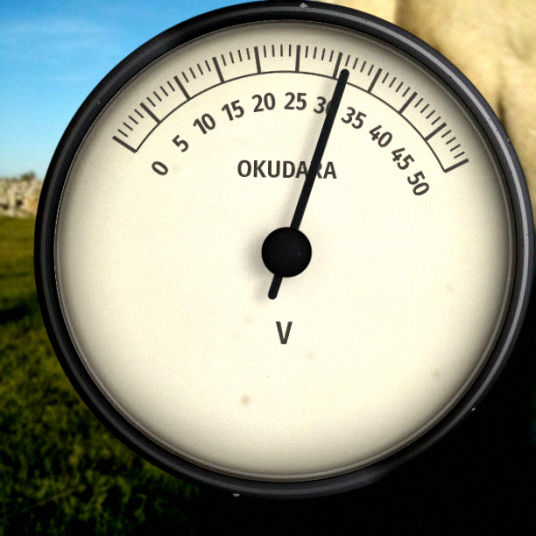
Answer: 31
